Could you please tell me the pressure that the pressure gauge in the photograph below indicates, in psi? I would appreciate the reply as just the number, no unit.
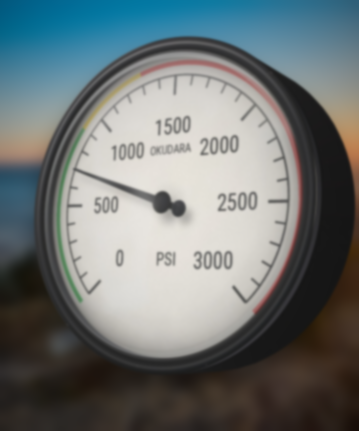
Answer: 700
